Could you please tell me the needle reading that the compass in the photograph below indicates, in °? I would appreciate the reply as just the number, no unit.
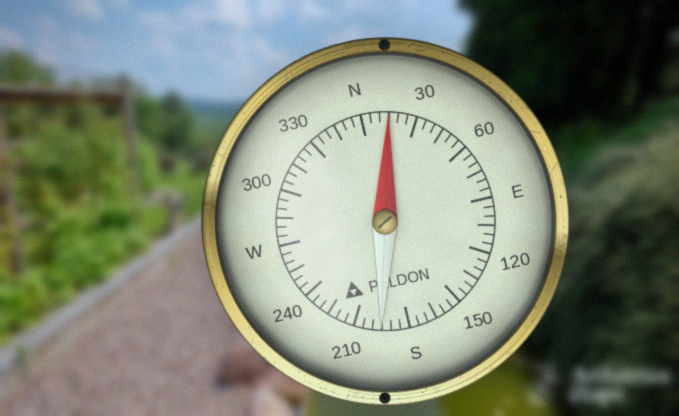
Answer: 15
